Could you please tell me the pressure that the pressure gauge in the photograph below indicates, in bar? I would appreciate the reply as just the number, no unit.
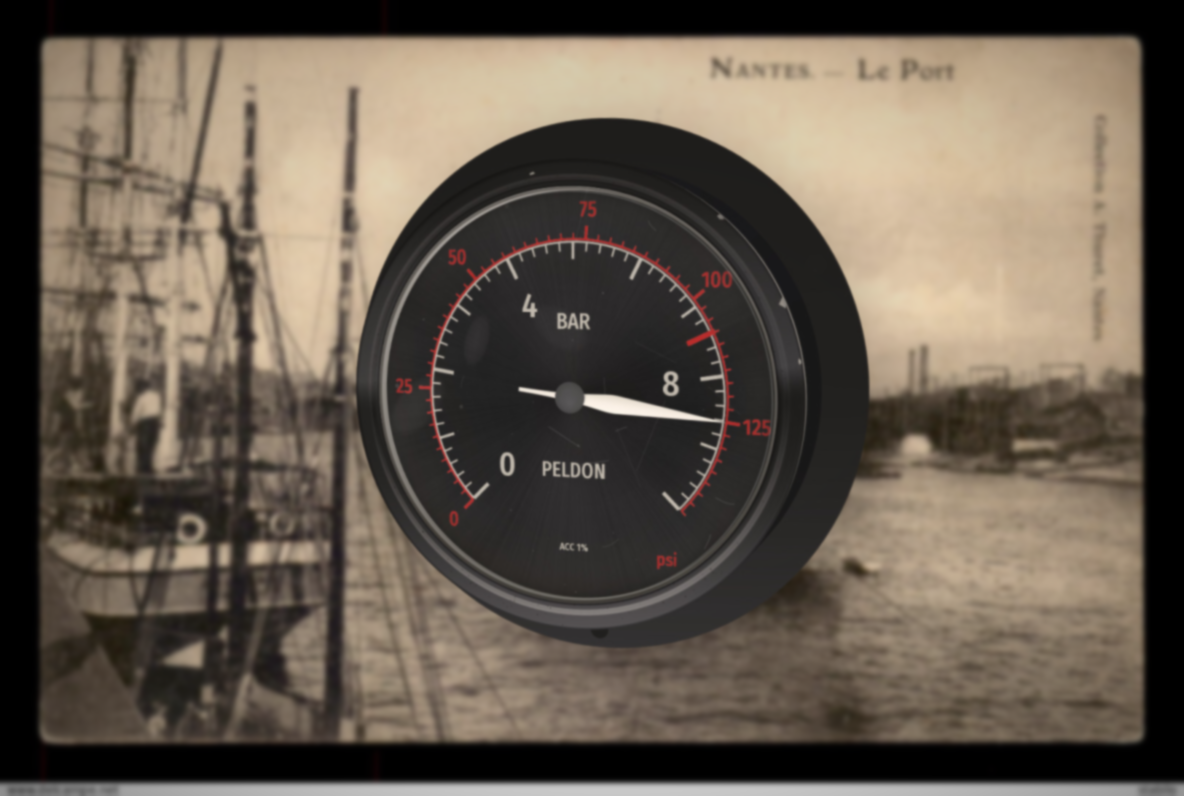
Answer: 8.6
